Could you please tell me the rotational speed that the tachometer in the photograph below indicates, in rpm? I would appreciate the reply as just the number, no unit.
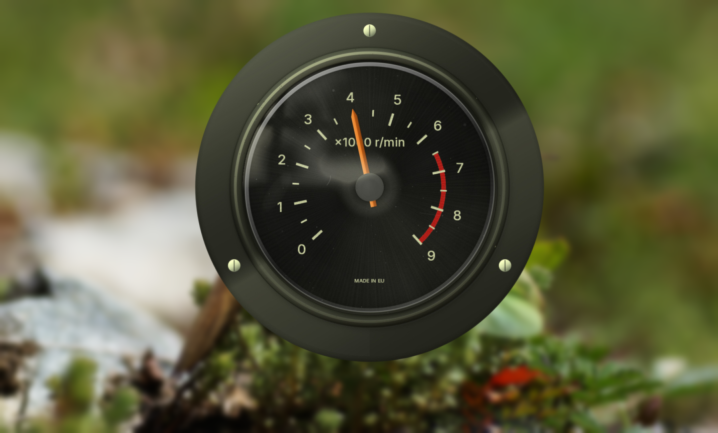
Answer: 4000
